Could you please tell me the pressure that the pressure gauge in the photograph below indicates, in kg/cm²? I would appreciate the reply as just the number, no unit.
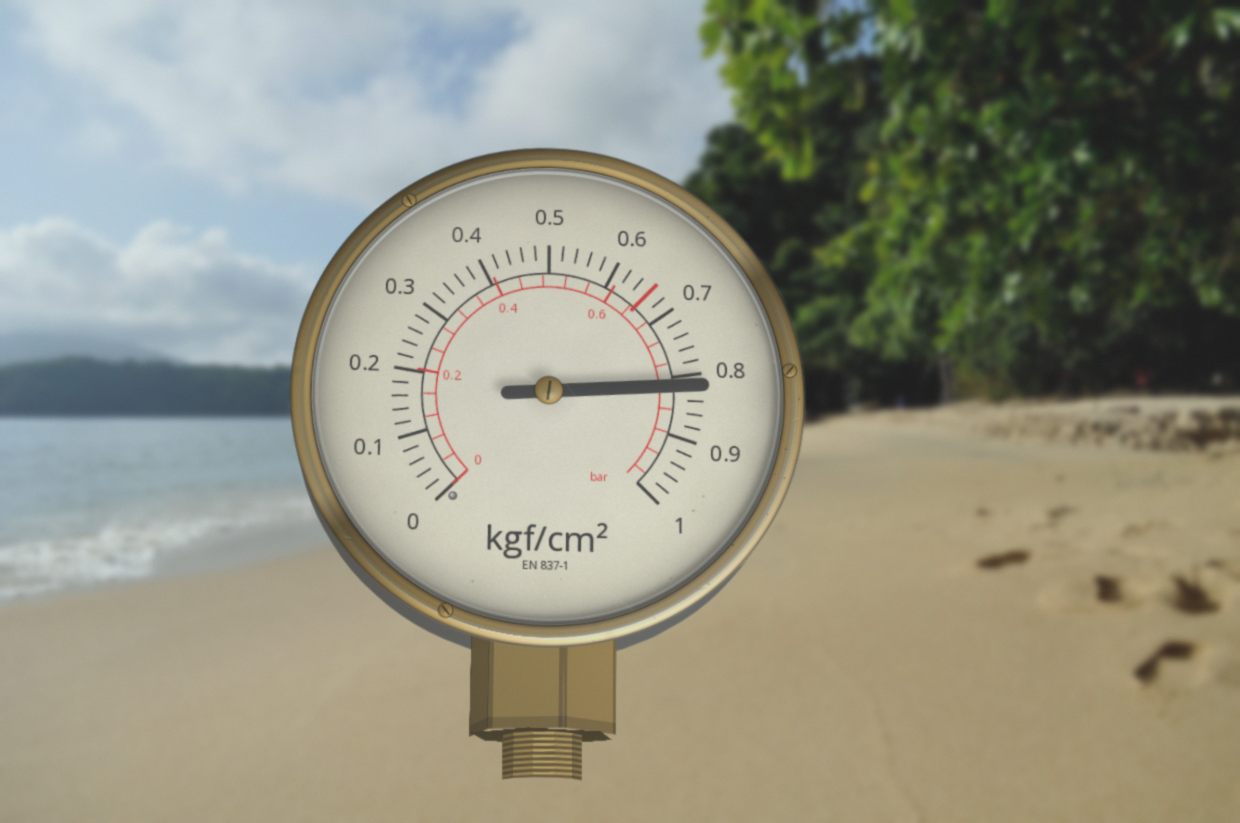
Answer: 0.82
